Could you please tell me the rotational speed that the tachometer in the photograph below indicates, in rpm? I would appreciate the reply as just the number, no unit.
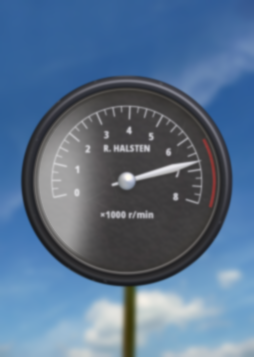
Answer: 6750
